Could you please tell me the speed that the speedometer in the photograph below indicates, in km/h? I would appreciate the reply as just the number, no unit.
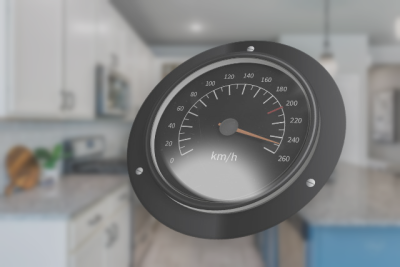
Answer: 250
